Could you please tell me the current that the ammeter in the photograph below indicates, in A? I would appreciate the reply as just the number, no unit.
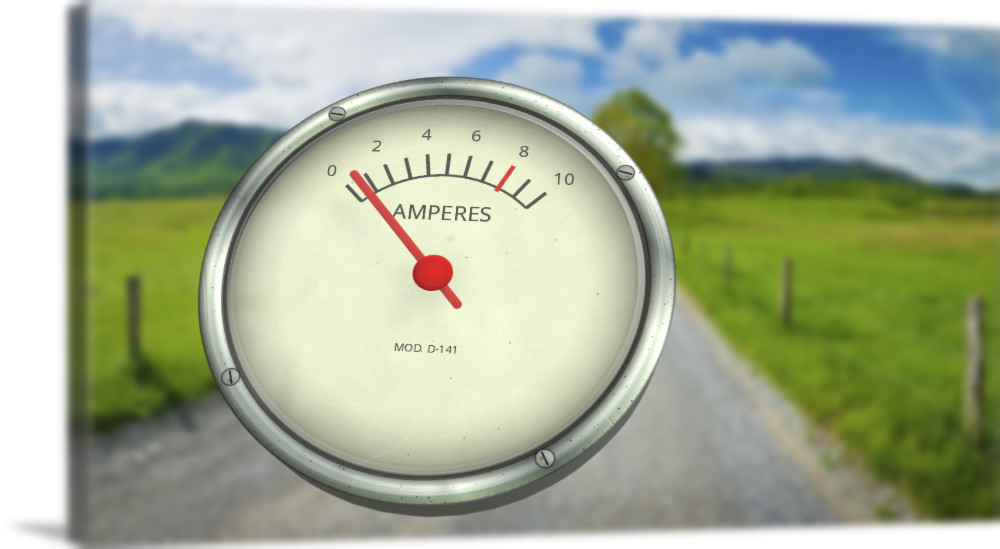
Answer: 0.5
